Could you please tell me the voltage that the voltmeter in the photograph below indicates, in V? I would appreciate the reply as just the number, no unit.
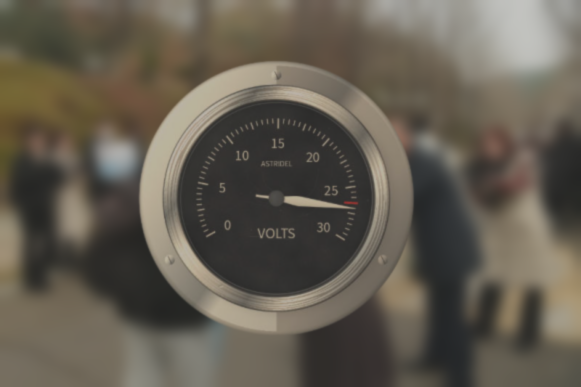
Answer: 27
